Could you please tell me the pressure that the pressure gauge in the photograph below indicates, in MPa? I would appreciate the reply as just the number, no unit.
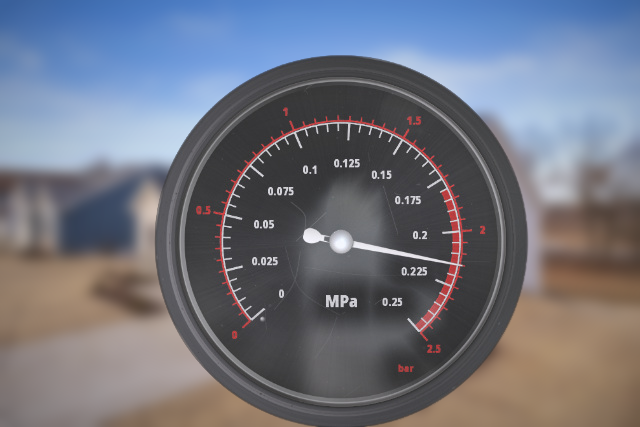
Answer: 0.215
